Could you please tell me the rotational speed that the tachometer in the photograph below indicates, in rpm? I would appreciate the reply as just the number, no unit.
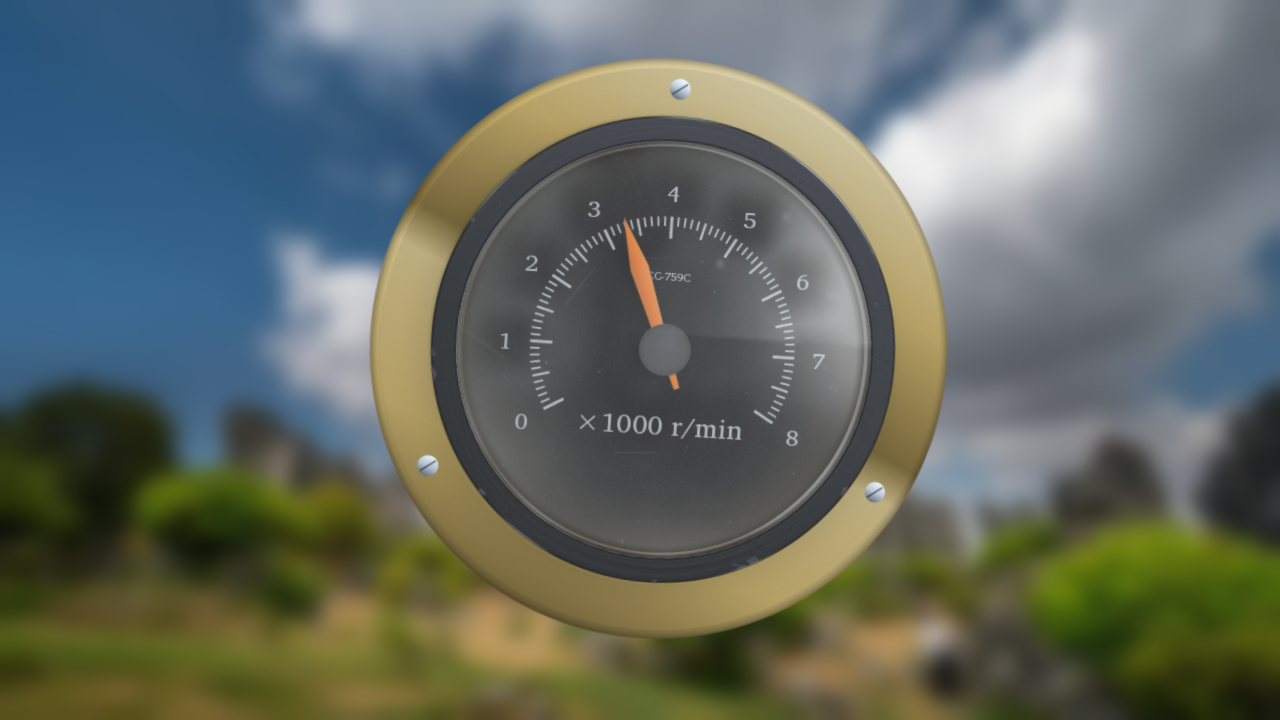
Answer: 3300
